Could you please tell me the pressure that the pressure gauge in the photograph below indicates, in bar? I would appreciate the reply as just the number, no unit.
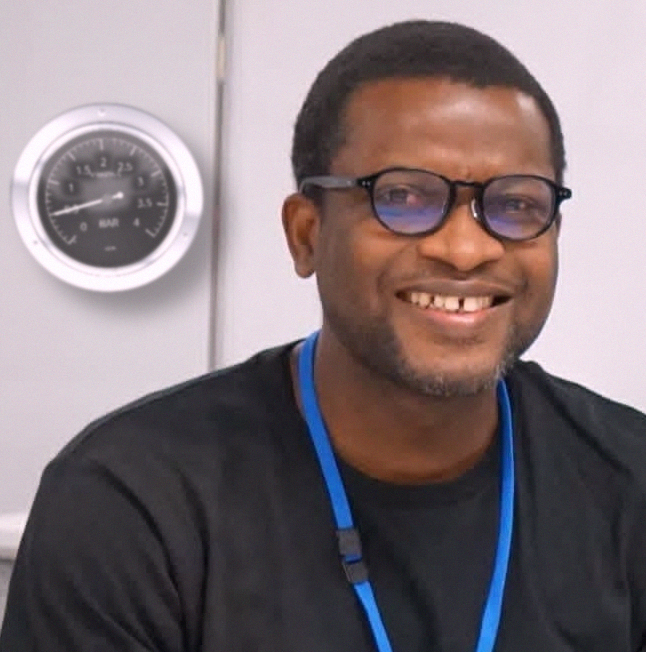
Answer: 0.5
